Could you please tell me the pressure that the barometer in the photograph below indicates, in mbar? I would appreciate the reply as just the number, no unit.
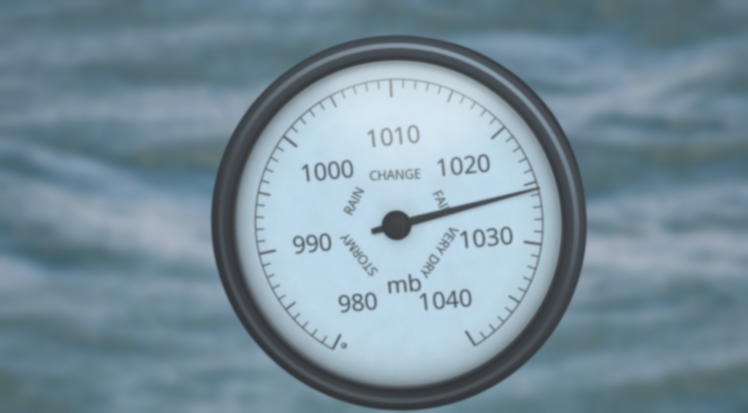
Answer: 1025.5
